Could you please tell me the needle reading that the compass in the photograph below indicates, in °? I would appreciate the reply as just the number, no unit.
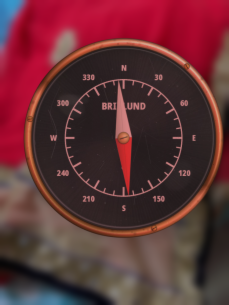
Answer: 175
